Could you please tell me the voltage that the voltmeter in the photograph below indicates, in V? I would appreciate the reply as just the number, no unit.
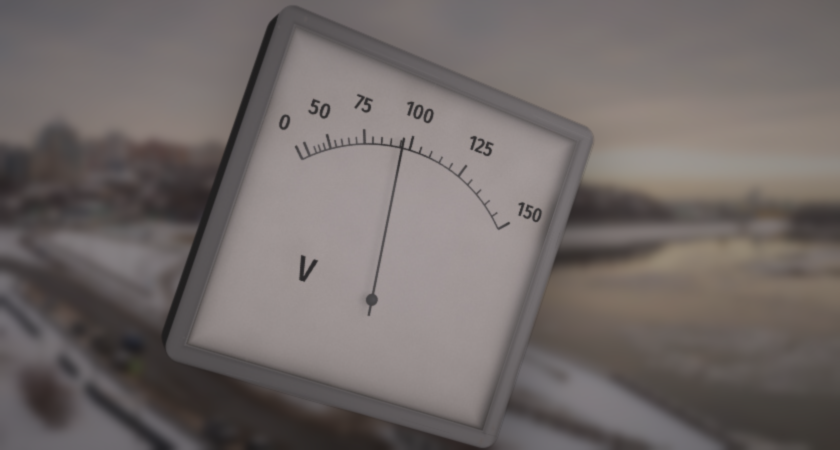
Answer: 95
